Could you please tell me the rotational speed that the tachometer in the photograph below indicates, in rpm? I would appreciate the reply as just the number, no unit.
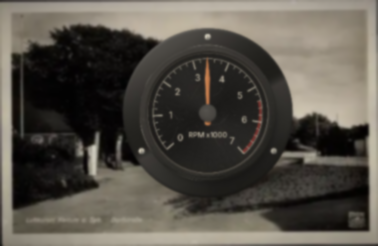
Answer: 3400
